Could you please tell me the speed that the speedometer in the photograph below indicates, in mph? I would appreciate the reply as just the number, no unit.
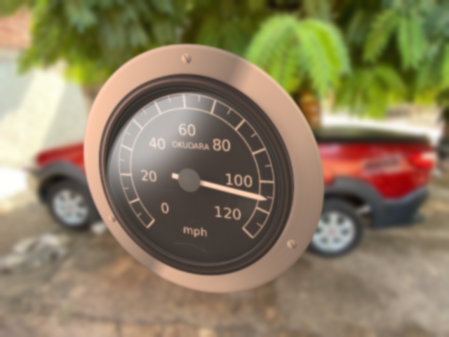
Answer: 105
